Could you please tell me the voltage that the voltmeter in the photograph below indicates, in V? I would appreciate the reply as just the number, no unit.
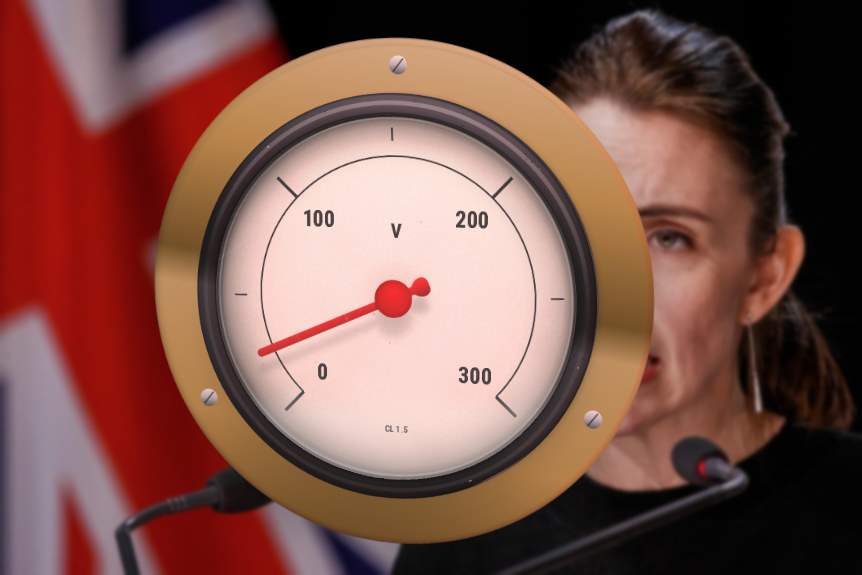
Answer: 25
